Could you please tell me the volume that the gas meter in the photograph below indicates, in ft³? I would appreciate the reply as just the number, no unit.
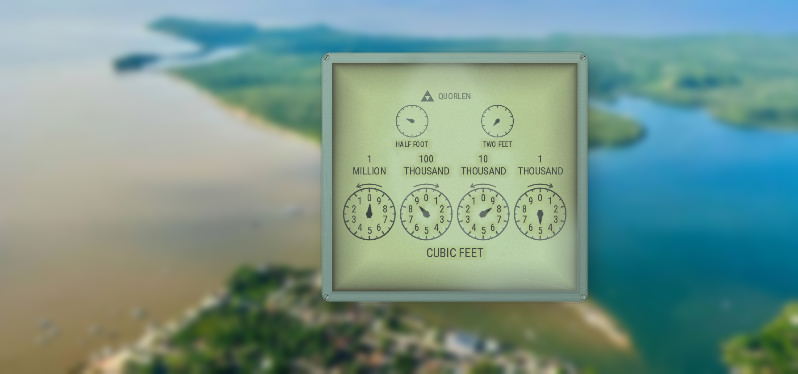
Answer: 988500
